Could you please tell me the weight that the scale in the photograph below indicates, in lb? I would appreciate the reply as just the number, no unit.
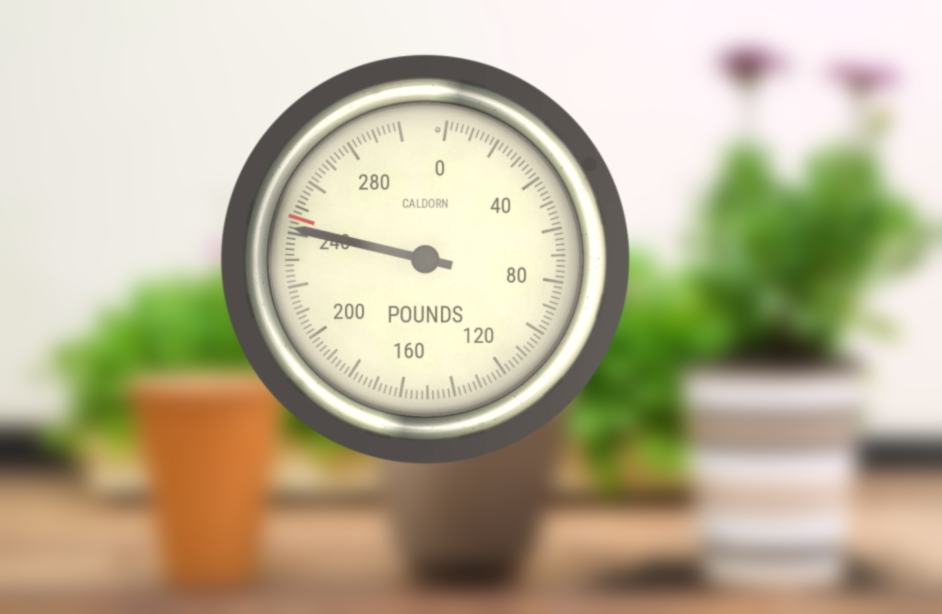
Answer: 242
